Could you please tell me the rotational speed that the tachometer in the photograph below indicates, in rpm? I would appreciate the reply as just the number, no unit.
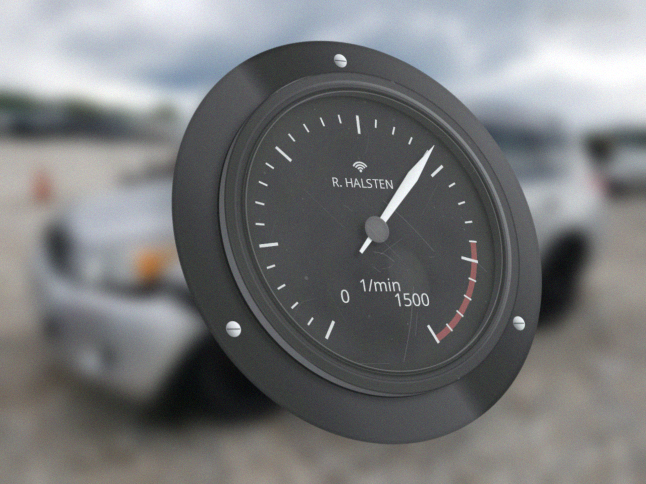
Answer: 950
